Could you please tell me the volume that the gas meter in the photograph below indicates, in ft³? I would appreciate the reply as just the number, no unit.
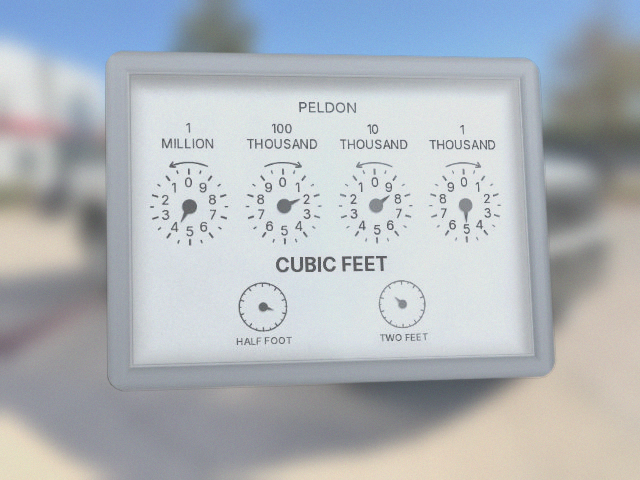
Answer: 418500
